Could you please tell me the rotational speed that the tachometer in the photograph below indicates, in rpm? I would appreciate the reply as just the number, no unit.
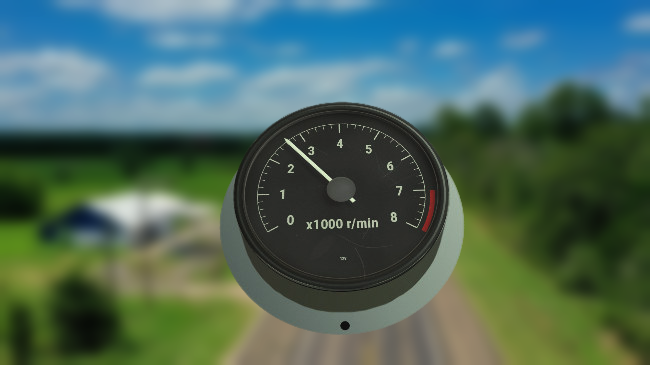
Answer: 2600
